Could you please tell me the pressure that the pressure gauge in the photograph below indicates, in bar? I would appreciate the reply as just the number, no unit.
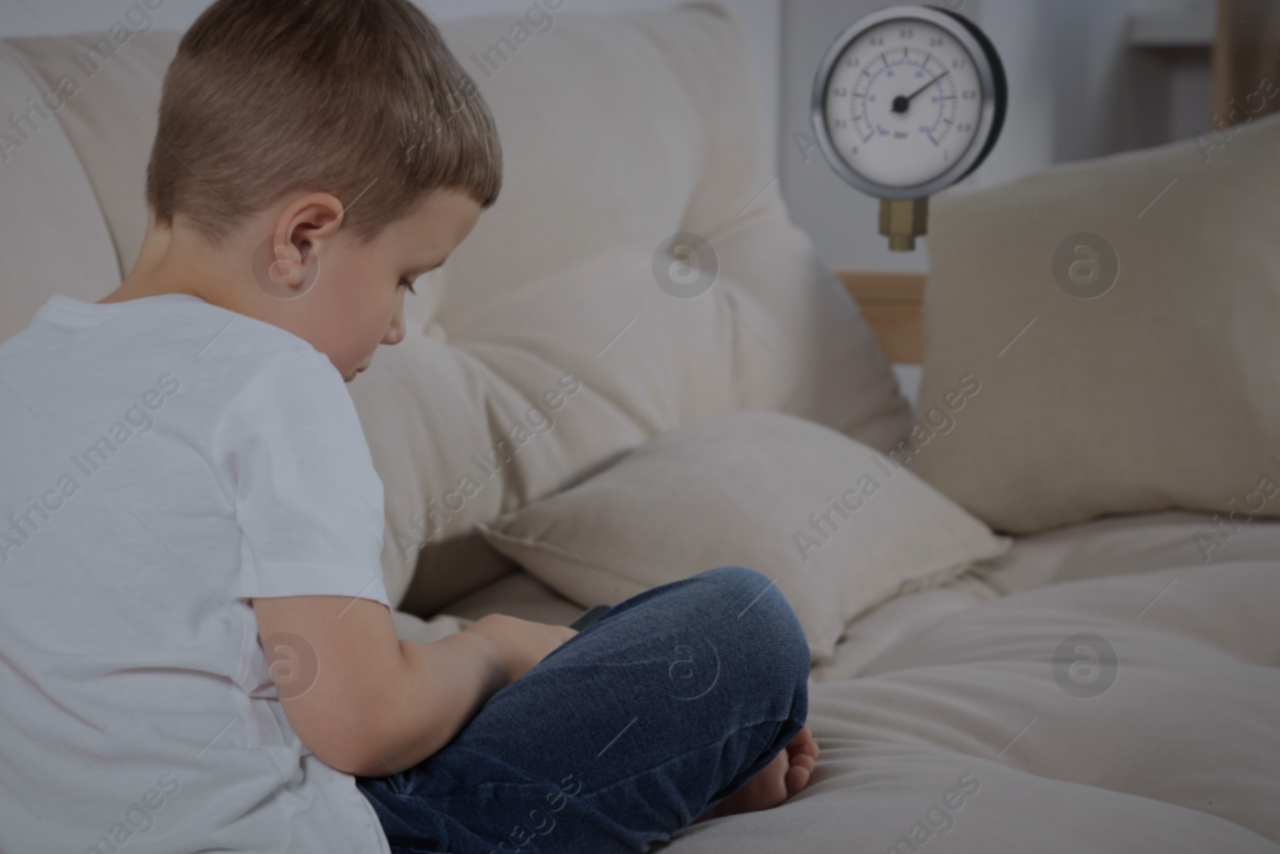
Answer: 0.7
